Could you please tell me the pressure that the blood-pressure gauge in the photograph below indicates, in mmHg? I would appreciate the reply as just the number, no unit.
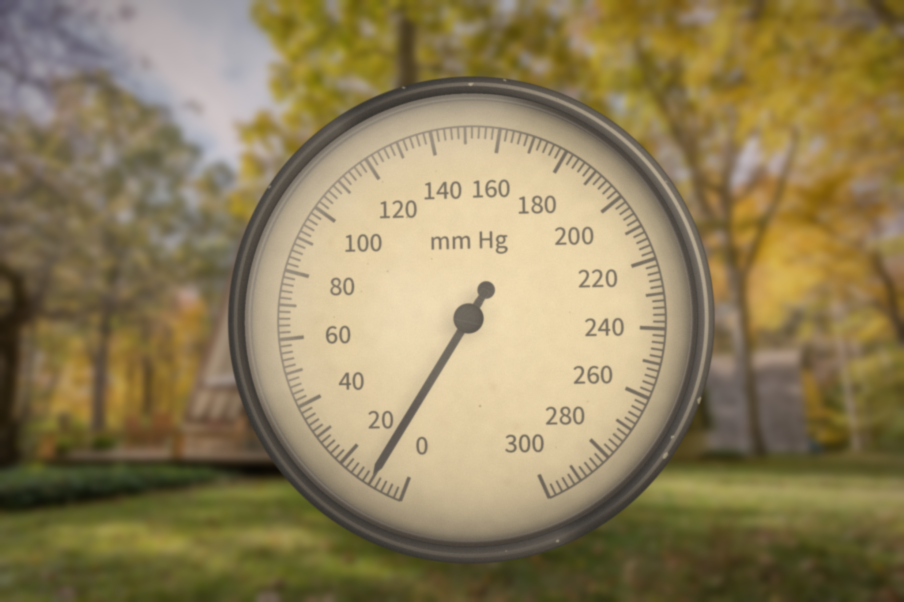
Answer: 10
